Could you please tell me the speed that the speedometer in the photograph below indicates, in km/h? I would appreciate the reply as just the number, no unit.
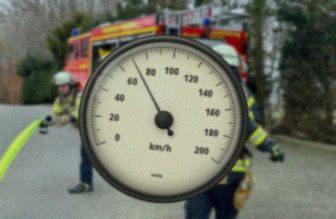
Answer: 70
